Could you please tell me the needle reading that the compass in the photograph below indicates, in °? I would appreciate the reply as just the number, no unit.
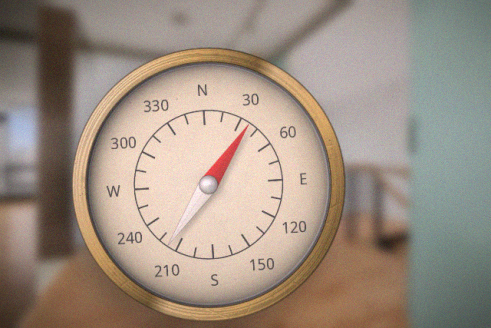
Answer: 37.5
